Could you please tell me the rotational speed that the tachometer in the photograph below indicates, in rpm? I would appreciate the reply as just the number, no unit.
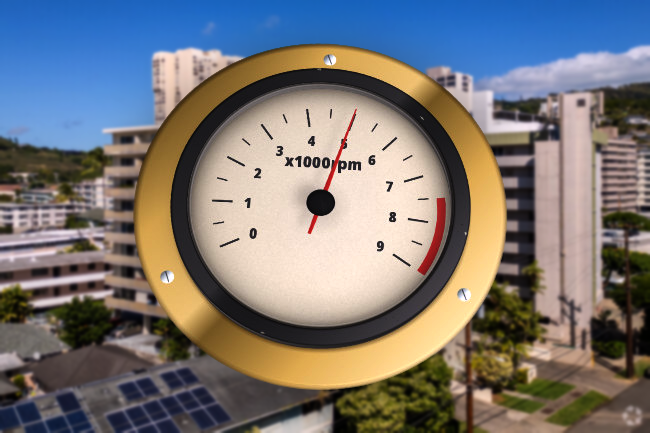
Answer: 5000
